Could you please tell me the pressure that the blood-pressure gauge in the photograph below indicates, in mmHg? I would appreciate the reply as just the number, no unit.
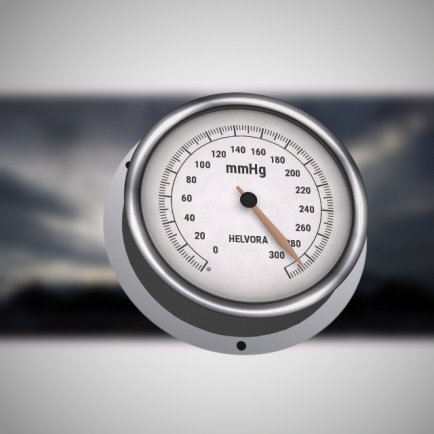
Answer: 290
